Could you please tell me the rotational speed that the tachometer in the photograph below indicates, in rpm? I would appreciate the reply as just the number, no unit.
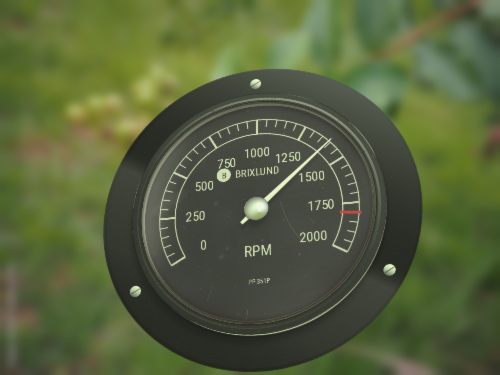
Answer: 1400
